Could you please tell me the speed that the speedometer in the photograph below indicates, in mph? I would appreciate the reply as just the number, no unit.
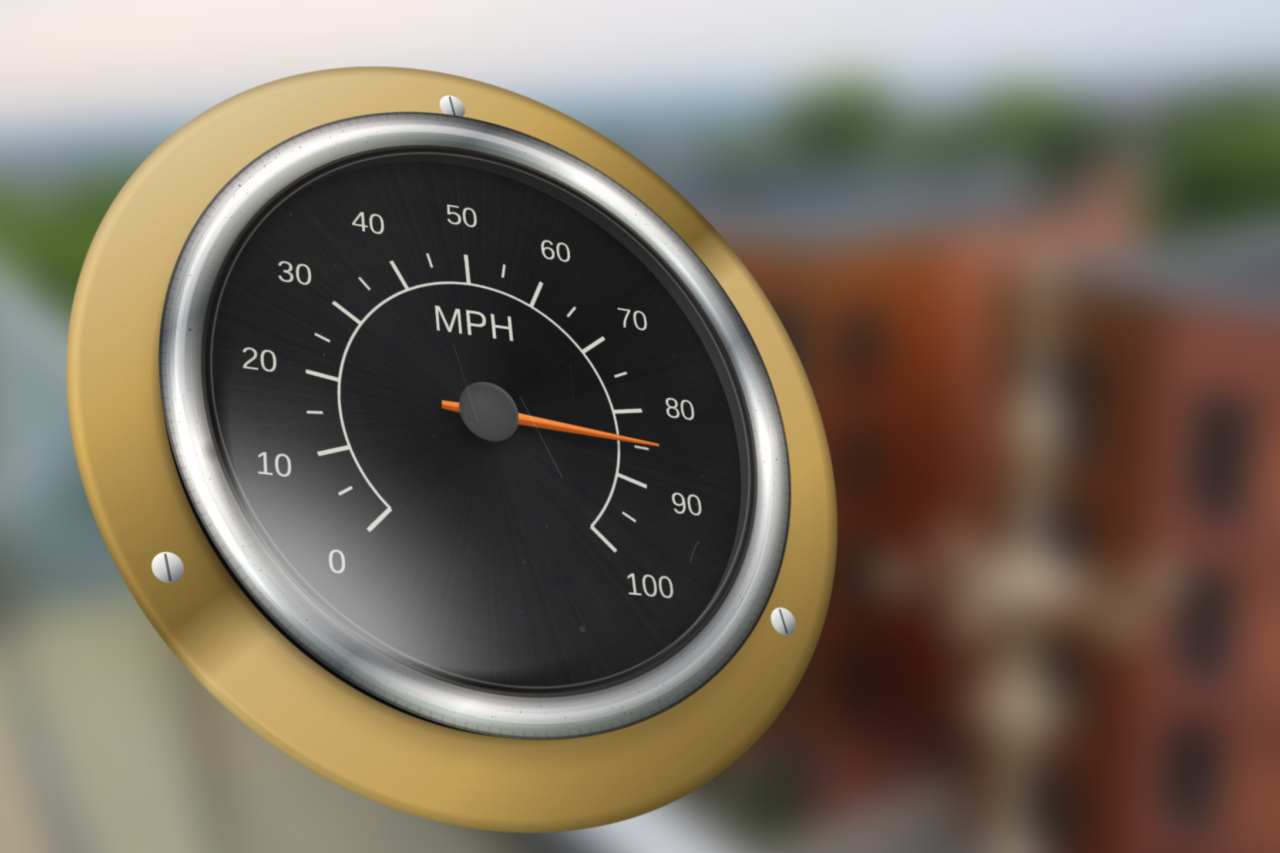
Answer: 85
